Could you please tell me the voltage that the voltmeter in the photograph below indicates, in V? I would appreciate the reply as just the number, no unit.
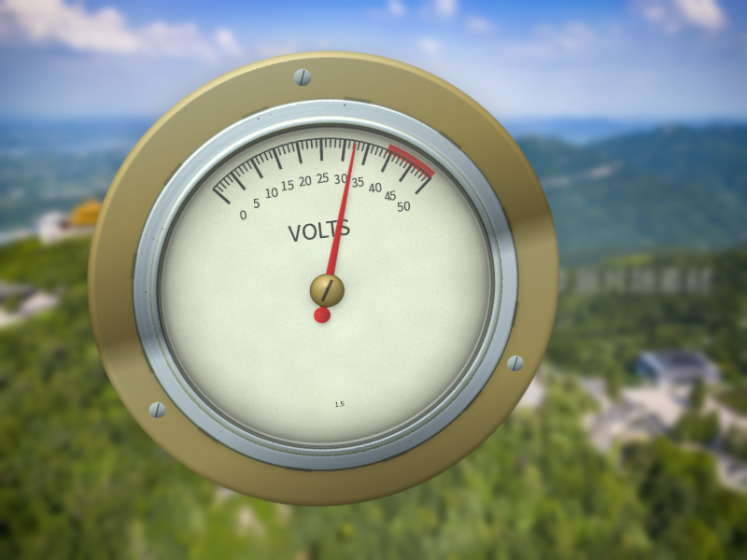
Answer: 32
